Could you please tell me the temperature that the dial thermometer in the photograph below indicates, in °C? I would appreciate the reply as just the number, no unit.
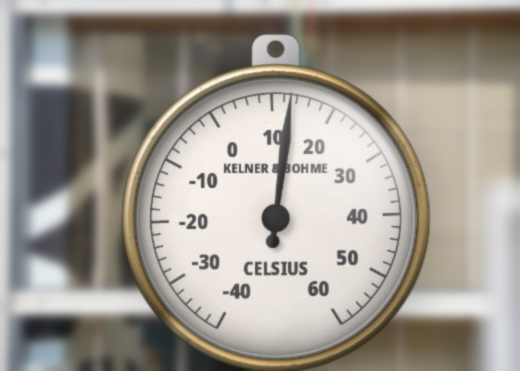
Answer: 13
